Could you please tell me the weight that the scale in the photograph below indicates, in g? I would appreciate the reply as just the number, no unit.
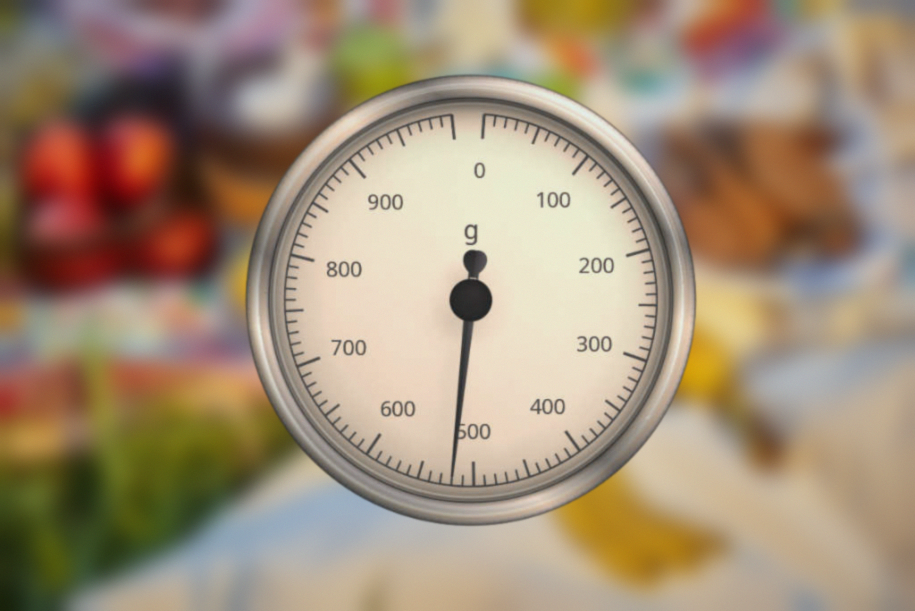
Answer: 520
